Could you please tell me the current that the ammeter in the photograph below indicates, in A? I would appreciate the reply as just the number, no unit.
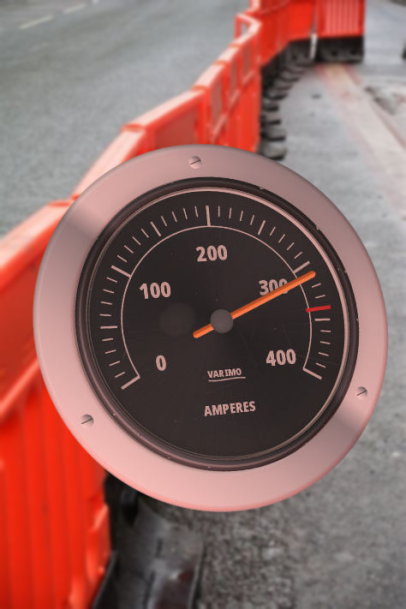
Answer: 310
